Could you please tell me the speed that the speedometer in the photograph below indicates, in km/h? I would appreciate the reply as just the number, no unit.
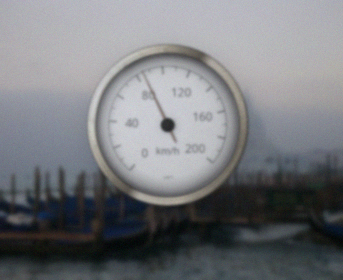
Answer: 85
